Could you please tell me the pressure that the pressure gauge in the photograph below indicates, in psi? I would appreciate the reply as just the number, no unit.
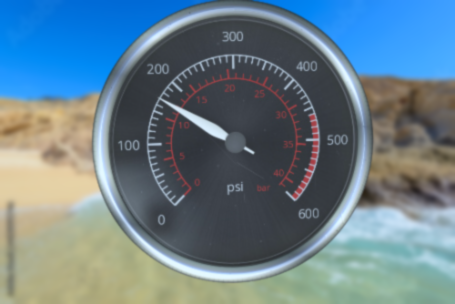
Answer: 170
